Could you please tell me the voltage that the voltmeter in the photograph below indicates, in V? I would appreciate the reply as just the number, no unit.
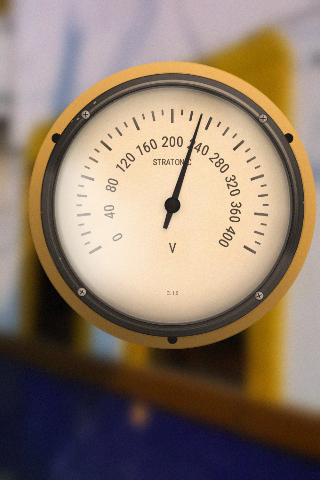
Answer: 230
